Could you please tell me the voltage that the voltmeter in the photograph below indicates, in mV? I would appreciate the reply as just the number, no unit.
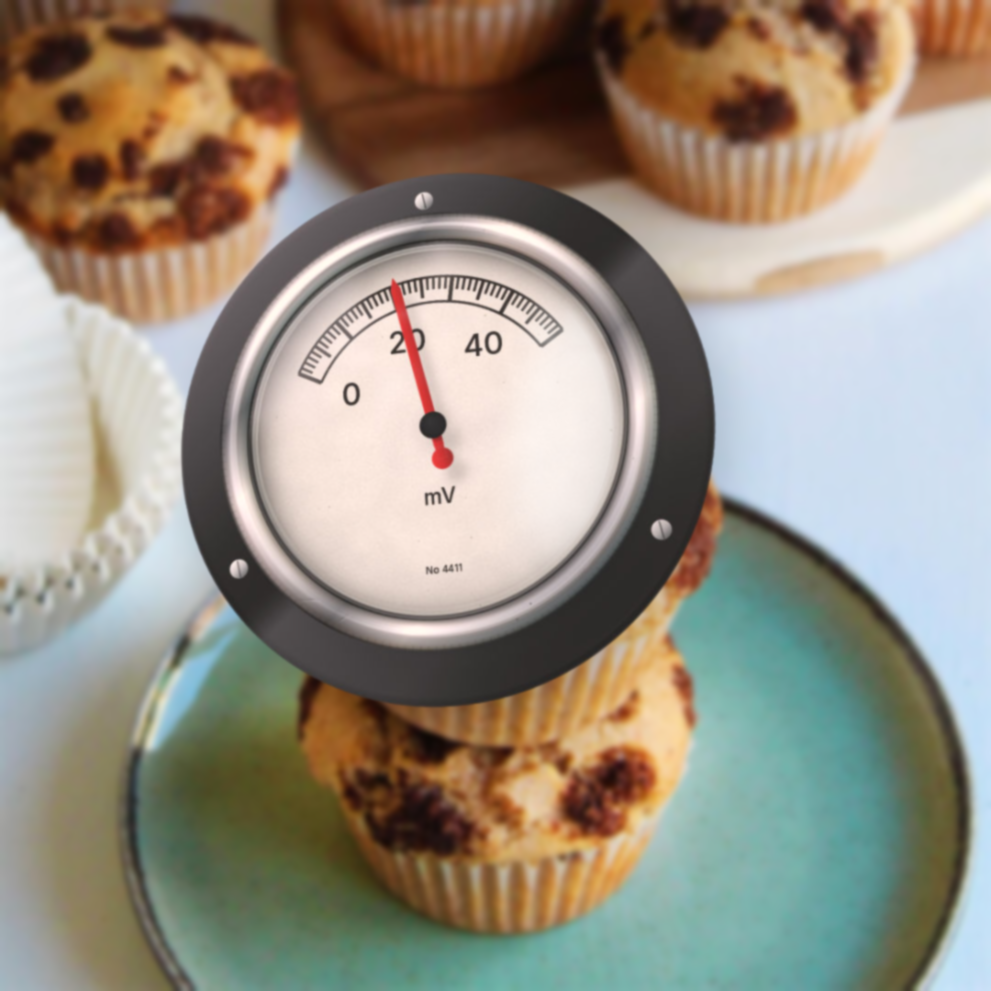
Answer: 21
